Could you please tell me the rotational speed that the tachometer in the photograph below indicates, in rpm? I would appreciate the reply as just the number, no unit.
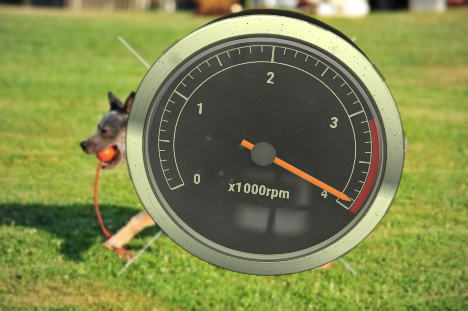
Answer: 3900
